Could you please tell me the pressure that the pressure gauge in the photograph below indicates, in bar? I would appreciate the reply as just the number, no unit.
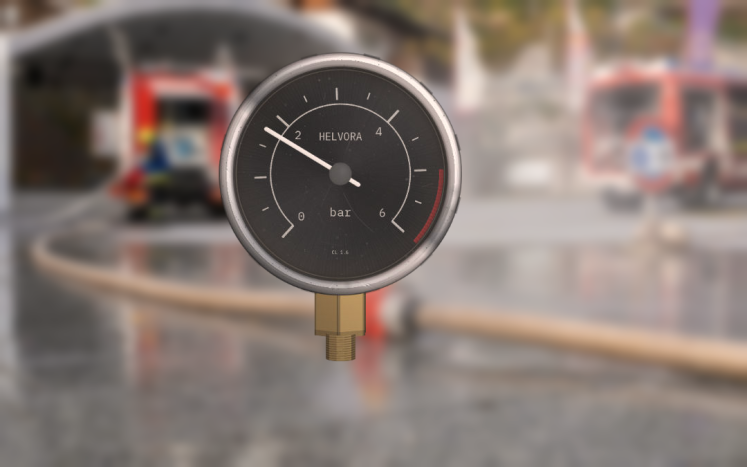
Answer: 1.75
